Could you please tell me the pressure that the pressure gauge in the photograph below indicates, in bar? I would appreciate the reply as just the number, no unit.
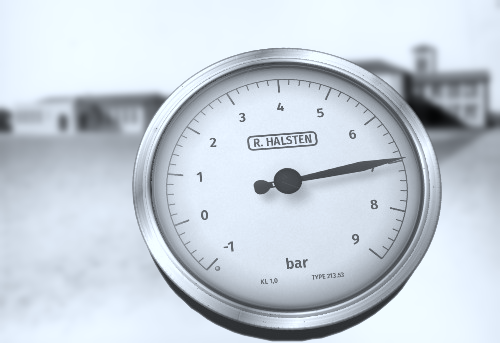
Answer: 7
